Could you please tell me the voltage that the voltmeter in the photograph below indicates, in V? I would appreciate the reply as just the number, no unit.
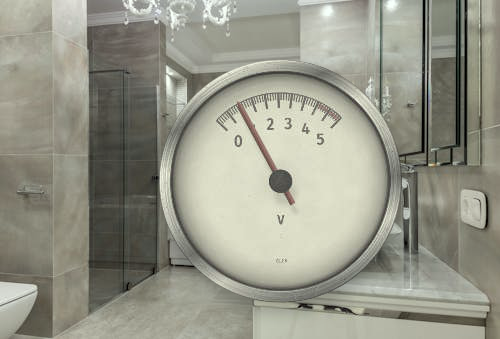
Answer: 1
